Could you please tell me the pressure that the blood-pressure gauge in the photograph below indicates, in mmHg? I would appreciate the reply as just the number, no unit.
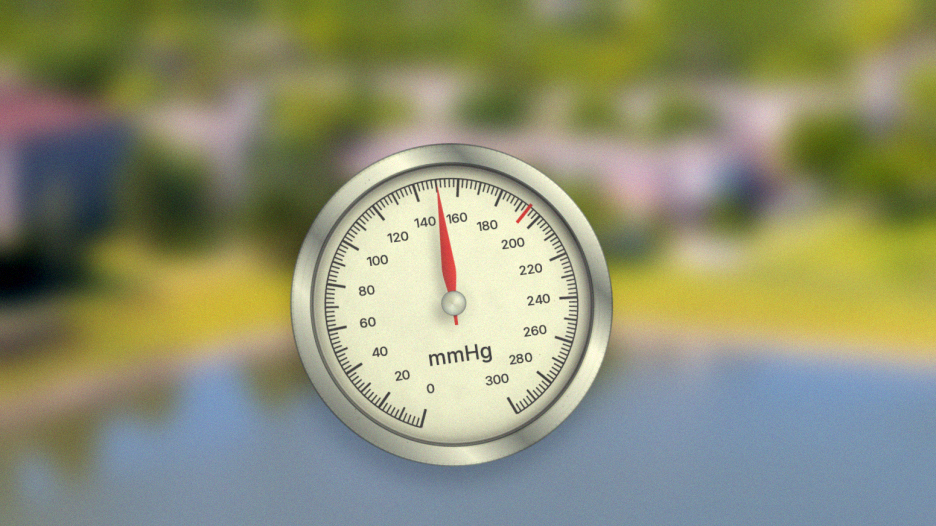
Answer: 150
